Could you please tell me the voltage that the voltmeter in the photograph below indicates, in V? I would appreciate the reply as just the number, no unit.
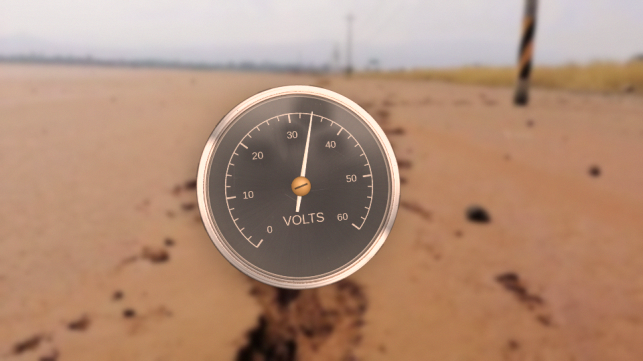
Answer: 34
